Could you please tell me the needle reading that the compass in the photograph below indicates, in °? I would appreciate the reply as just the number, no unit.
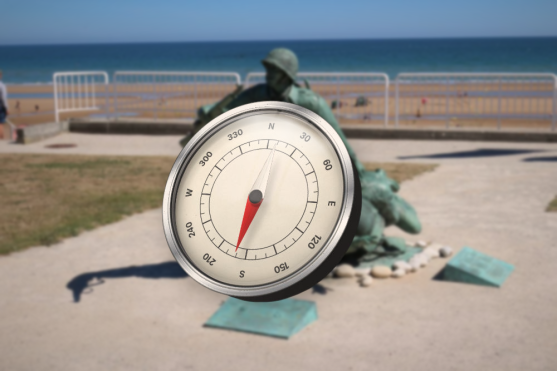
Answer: 190
